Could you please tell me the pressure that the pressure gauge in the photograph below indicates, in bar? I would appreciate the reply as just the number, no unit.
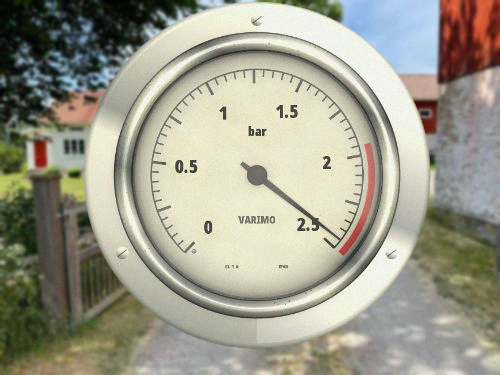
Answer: 2.45
